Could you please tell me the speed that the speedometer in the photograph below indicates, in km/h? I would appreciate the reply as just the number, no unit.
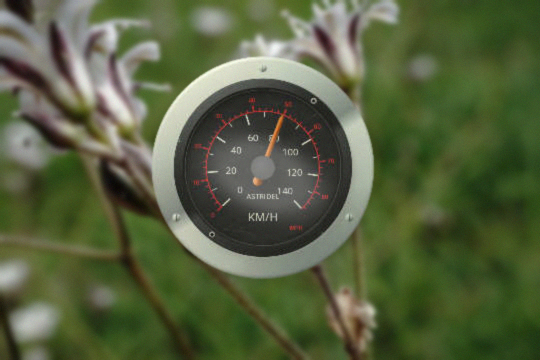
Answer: 80
